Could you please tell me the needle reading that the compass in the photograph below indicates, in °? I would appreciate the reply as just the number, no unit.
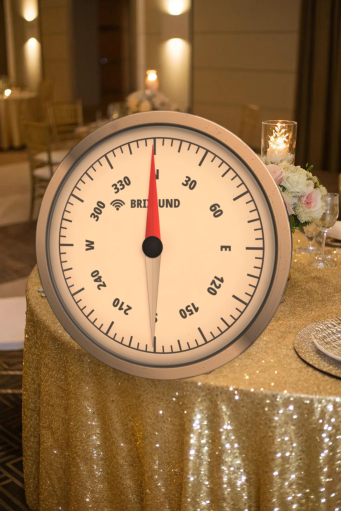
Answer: 0
